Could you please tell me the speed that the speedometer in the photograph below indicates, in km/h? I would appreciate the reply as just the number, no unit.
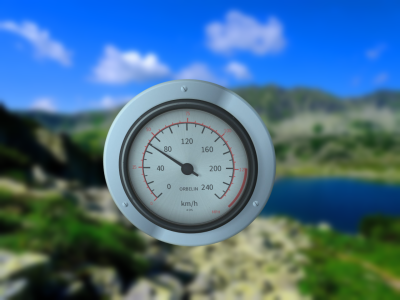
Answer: 70
